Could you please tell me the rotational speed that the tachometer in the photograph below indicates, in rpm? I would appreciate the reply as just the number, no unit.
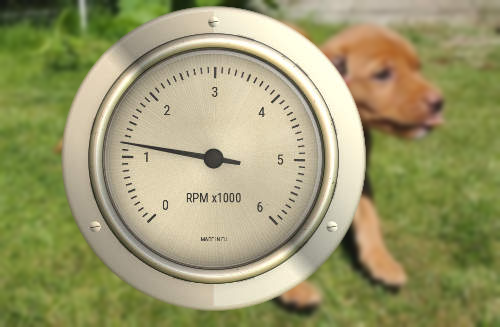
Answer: 1200
